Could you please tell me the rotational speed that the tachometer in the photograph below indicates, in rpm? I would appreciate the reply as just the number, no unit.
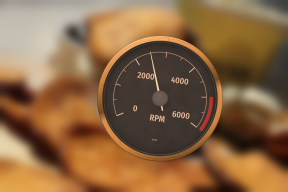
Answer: 2500
